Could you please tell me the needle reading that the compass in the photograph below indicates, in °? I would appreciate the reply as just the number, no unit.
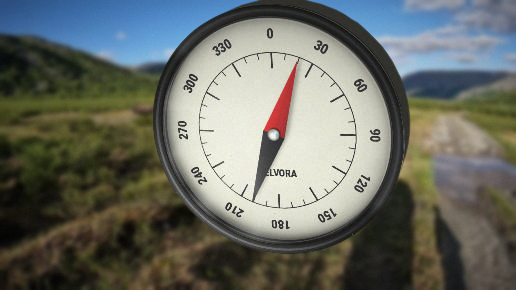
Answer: 20
